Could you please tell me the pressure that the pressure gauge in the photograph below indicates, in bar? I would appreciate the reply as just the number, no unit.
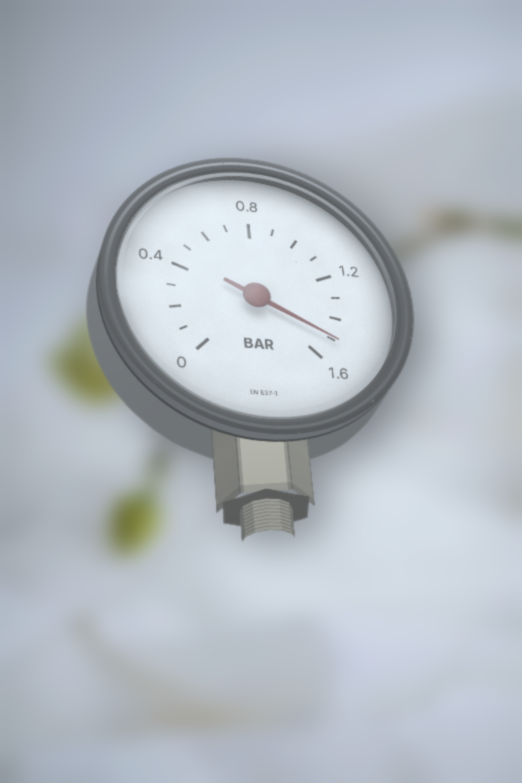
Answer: 1.5
